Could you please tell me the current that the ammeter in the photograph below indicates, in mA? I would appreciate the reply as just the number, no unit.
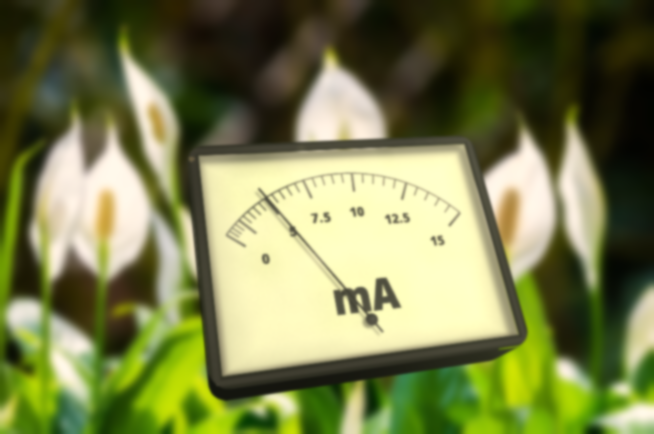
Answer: 5
